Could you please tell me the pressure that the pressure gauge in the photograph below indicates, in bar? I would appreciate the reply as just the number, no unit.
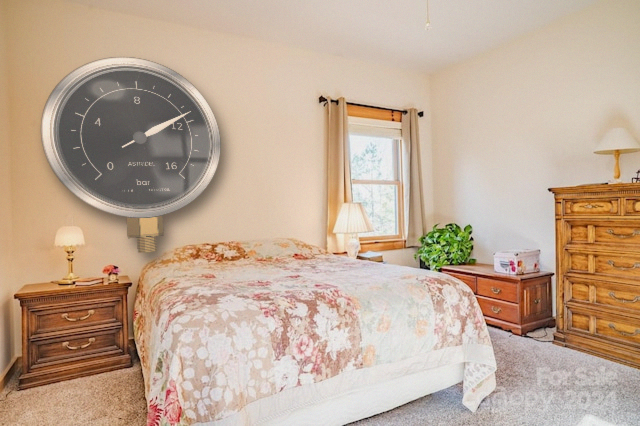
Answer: 11.5
